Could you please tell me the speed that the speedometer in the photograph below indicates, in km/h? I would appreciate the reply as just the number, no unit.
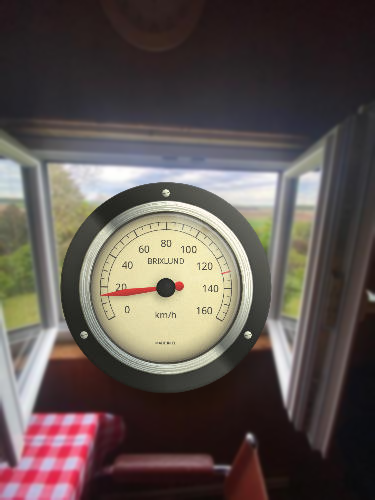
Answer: 15
